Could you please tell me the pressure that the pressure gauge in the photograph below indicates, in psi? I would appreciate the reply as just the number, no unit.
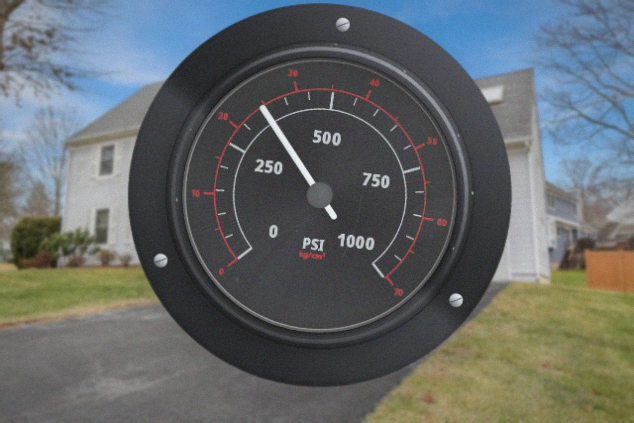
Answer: 350
